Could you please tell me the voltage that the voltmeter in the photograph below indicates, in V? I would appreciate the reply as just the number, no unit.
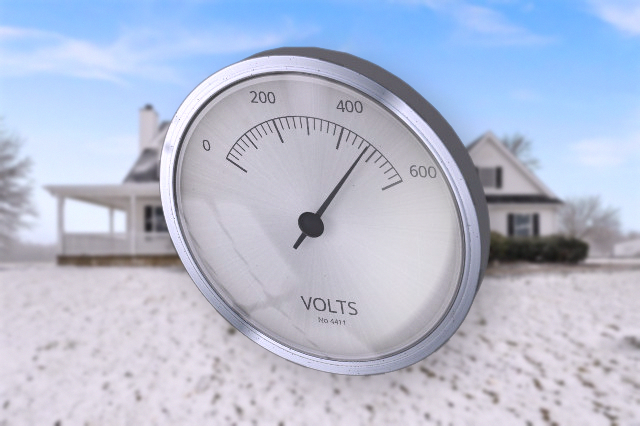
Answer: 480
